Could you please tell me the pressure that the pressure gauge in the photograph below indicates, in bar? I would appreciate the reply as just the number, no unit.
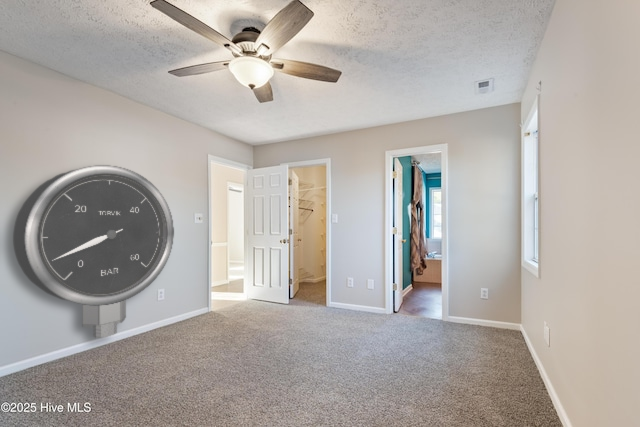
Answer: 5
